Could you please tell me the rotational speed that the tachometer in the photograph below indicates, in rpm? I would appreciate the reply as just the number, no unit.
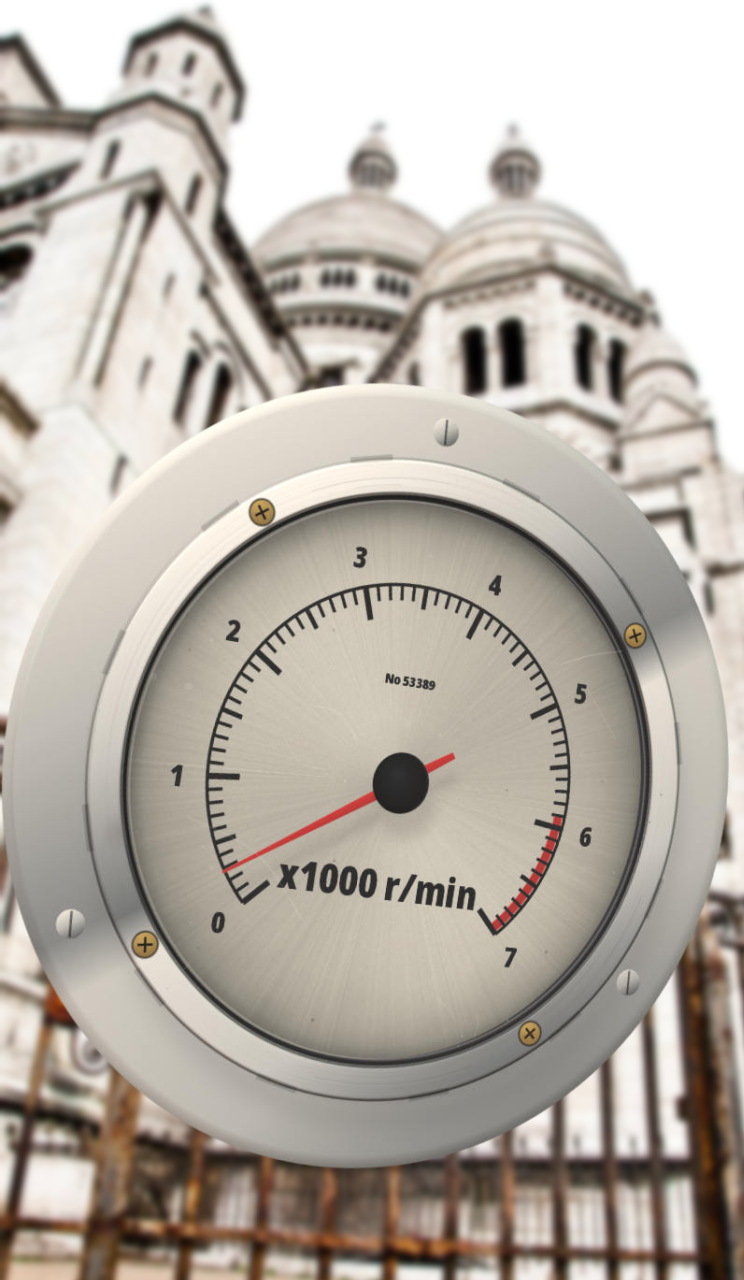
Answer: 300
